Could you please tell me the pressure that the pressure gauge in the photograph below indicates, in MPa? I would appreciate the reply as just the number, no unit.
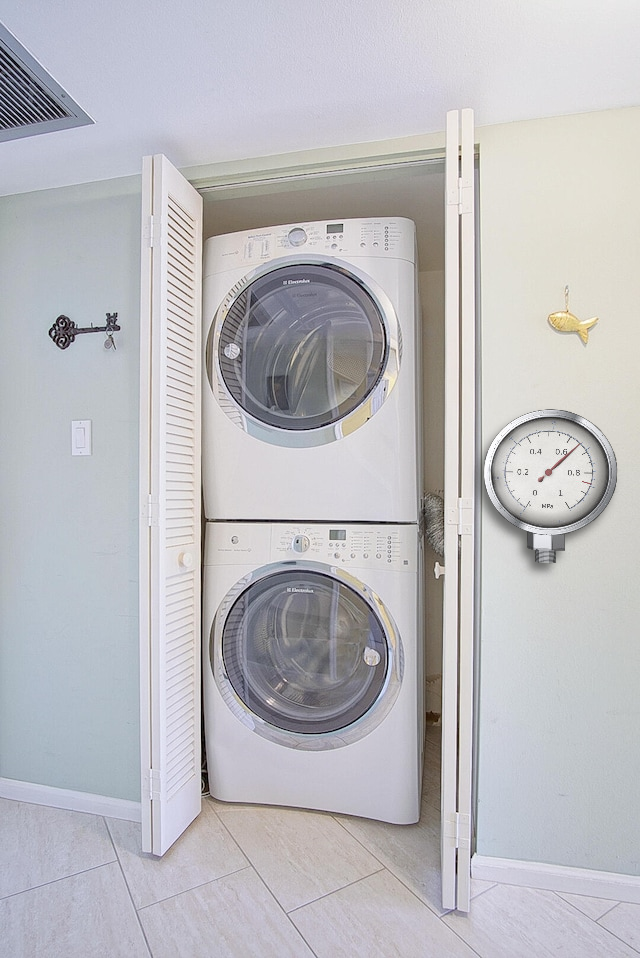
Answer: 0.65
